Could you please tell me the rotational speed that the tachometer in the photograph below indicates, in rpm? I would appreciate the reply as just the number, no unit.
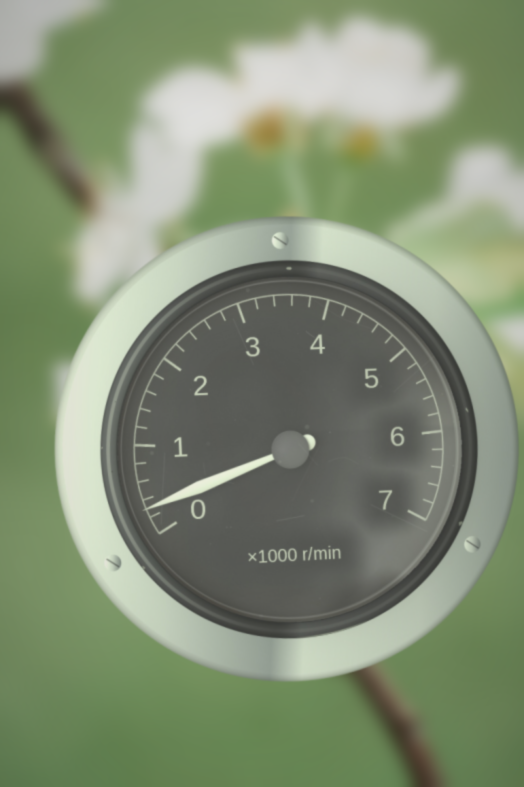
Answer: 300
